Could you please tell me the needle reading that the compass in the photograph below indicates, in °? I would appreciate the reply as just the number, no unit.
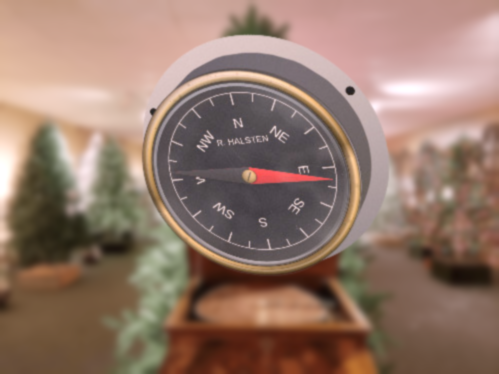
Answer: 97.5
